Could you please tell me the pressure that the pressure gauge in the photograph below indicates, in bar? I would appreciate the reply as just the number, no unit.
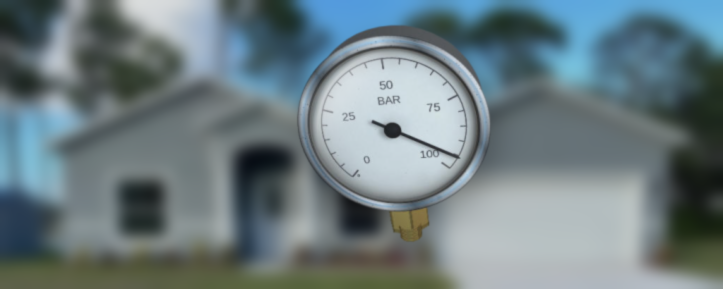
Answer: 95
